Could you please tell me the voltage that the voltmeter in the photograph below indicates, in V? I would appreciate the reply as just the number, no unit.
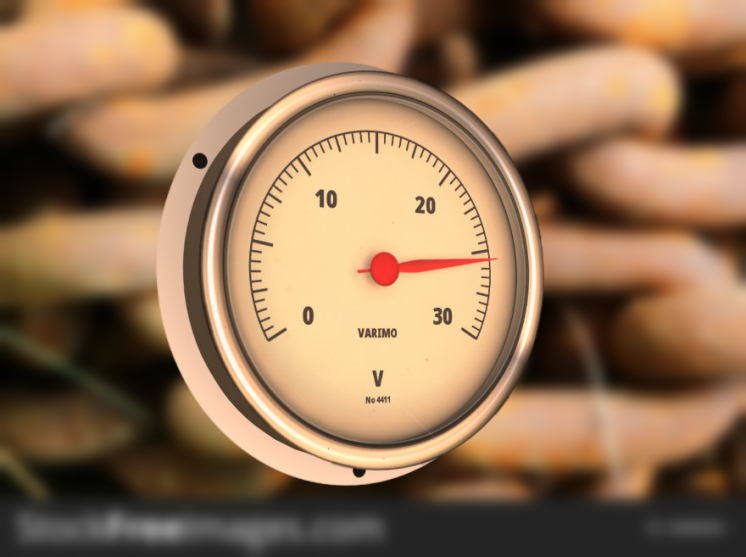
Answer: 25.5
